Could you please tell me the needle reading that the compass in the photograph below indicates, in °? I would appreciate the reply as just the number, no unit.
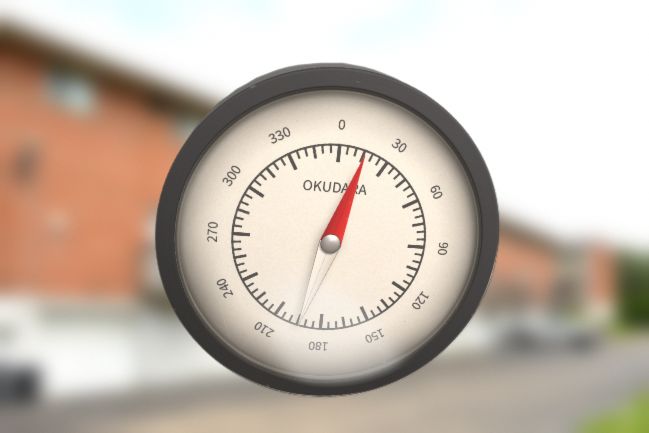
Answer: 15
